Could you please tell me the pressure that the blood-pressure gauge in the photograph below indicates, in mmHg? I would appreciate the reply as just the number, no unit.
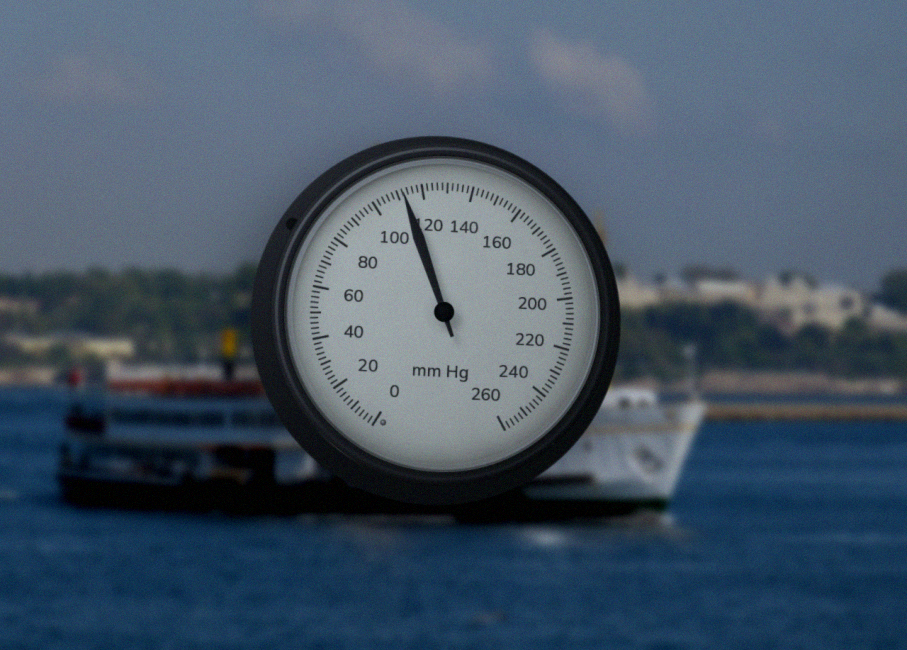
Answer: 112
